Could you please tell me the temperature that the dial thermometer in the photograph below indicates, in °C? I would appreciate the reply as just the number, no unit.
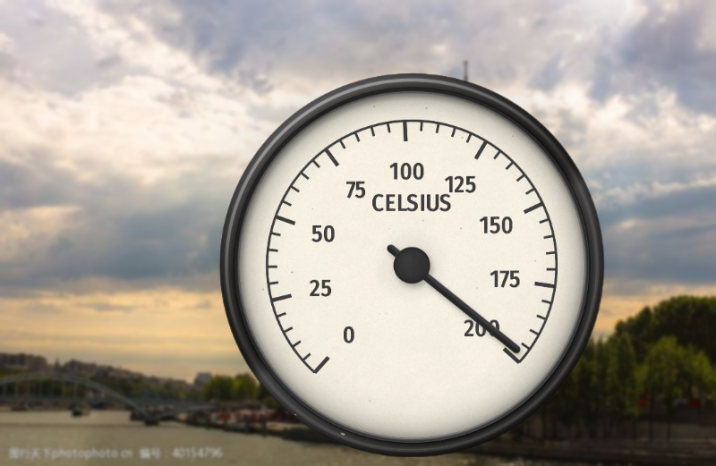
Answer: 197.5
